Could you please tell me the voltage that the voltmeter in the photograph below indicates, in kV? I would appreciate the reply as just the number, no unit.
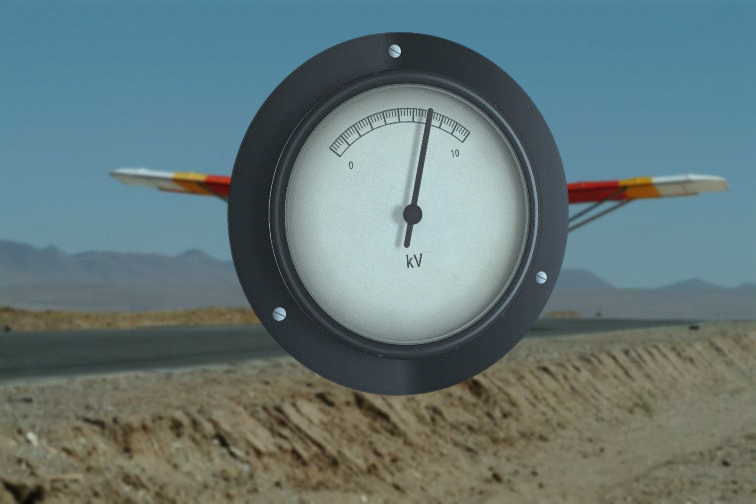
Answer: 7
